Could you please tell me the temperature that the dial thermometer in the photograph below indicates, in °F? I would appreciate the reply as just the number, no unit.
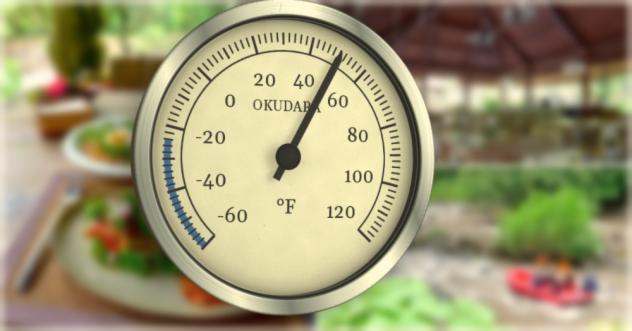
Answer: 50
